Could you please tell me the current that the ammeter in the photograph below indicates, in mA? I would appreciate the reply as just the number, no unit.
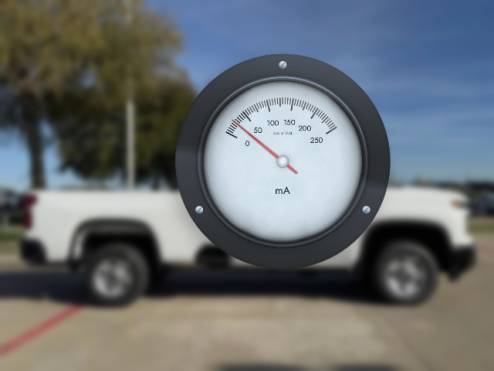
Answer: 25
